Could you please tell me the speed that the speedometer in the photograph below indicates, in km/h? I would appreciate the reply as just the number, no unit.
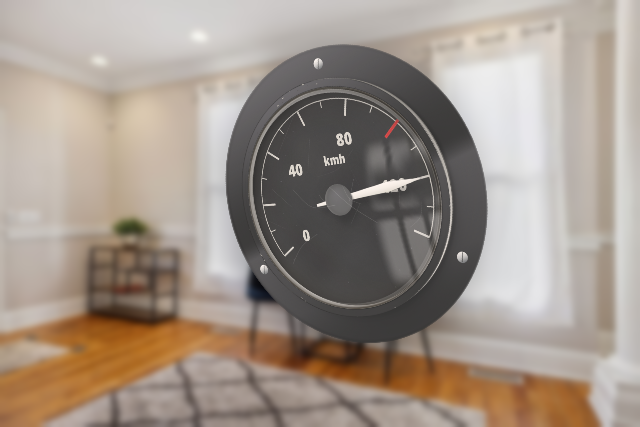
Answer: 120
